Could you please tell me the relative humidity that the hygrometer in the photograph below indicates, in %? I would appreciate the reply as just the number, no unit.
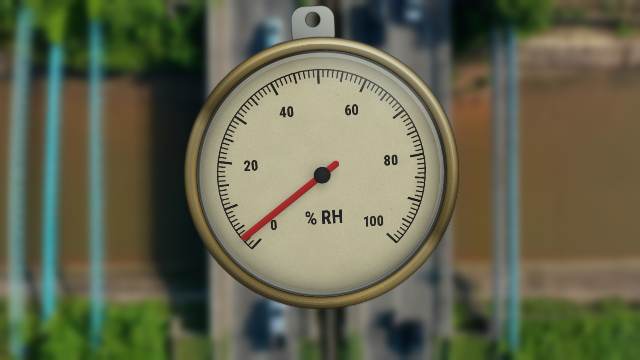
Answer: 3
